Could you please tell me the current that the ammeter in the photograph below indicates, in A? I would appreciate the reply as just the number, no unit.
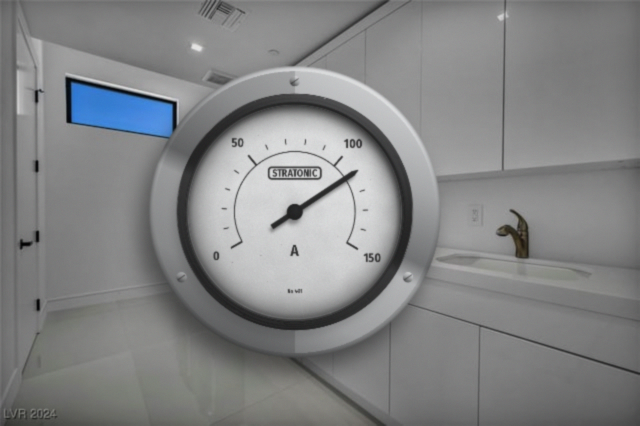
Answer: 110
